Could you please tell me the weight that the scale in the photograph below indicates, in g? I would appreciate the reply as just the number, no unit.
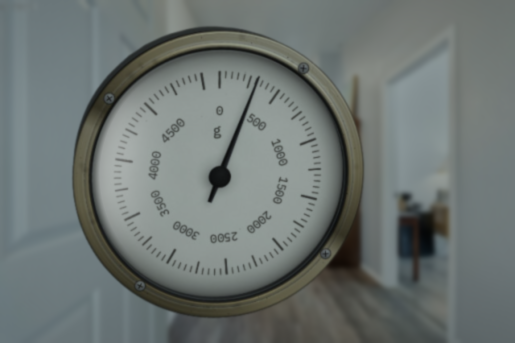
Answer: 300
